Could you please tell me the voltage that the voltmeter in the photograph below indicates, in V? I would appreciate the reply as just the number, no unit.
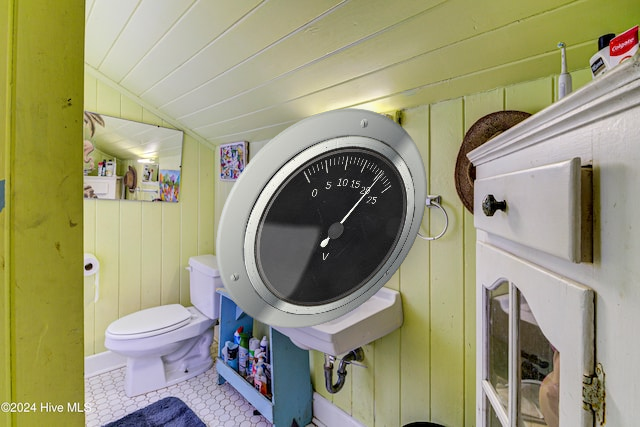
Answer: 20
